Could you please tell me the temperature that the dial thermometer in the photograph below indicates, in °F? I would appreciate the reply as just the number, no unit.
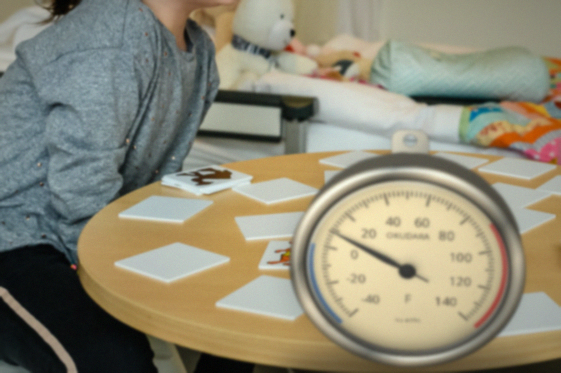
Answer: 10
